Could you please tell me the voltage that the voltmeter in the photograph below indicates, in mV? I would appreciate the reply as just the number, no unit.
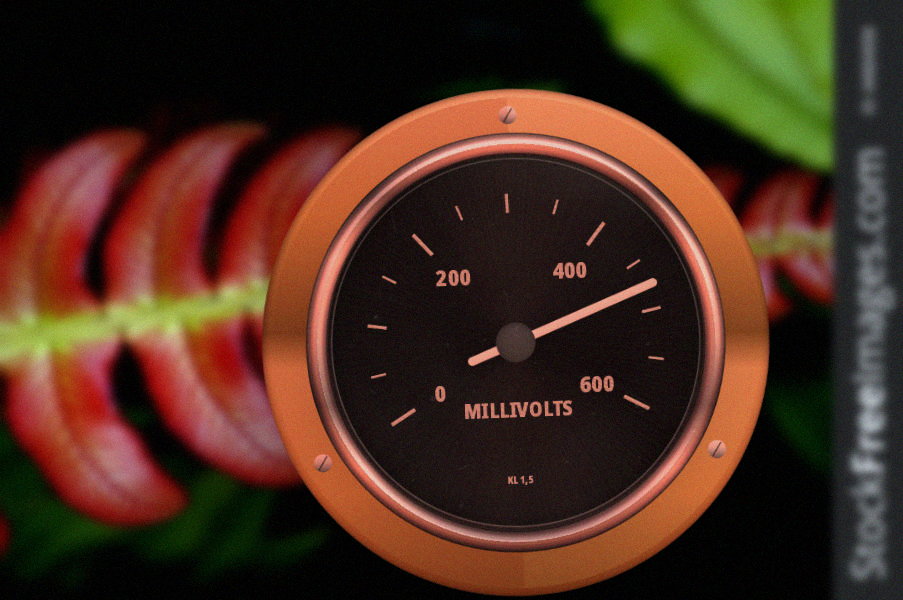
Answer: 475
